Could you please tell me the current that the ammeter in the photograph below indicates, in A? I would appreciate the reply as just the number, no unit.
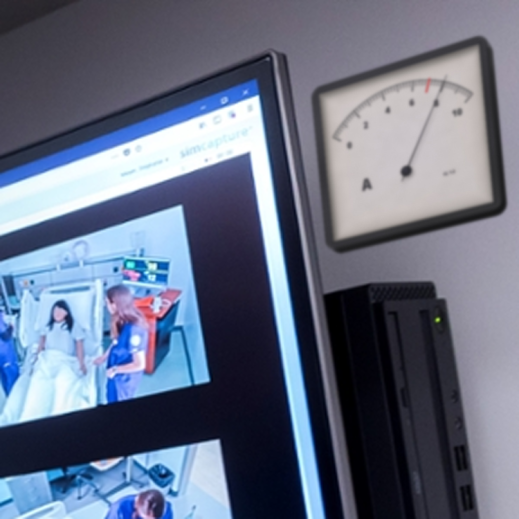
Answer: 8
